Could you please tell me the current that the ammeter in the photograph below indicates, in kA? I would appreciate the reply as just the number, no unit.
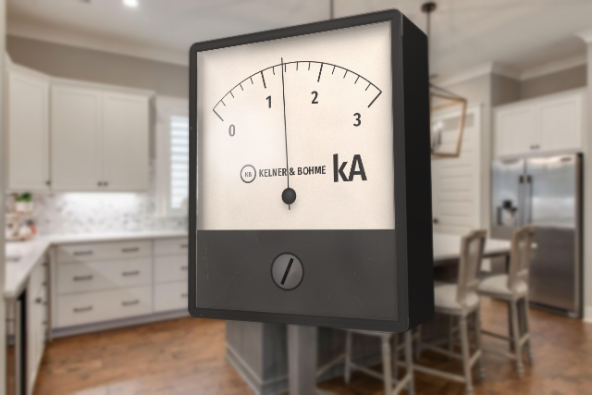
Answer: 1.4
